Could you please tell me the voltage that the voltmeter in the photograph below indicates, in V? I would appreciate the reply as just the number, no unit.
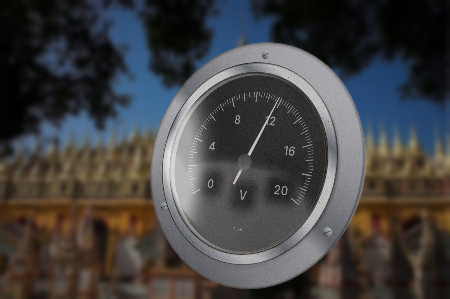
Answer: 12
